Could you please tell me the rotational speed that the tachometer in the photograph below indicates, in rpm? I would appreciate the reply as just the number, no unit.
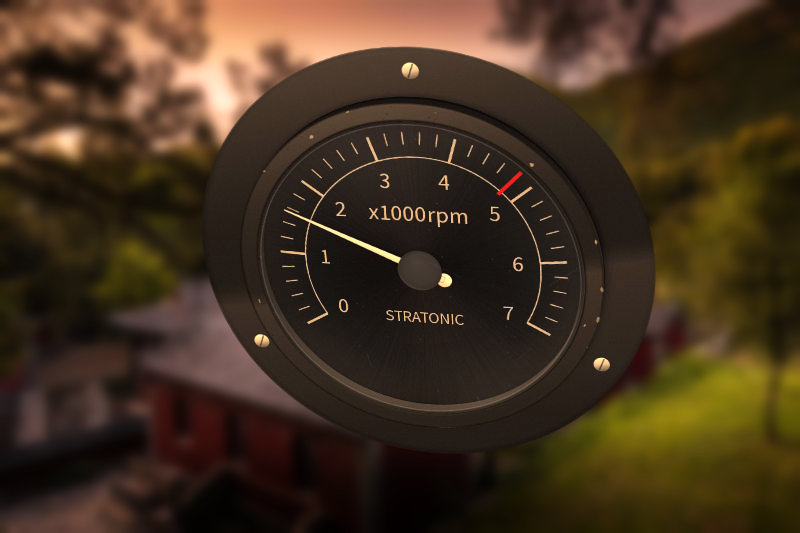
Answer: 1600
